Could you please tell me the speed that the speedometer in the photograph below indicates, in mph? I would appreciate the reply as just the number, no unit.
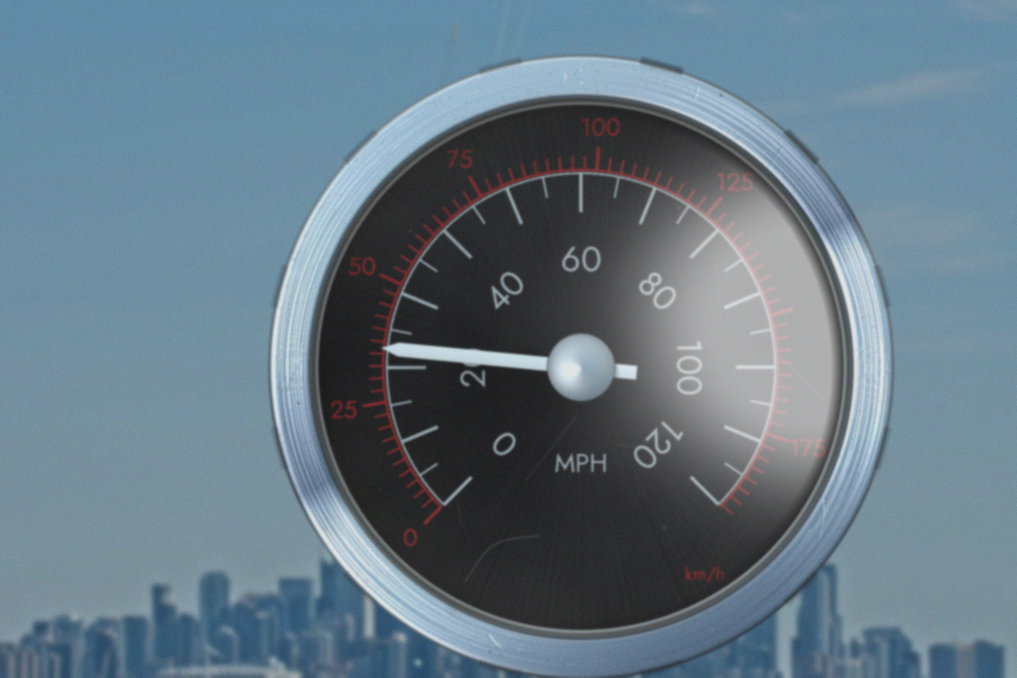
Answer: 22.5
